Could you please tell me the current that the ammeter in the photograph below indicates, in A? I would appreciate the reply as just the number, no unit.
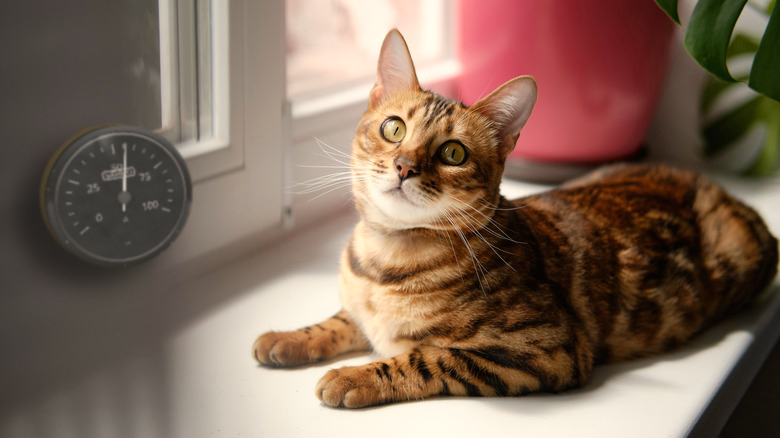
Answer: 55
